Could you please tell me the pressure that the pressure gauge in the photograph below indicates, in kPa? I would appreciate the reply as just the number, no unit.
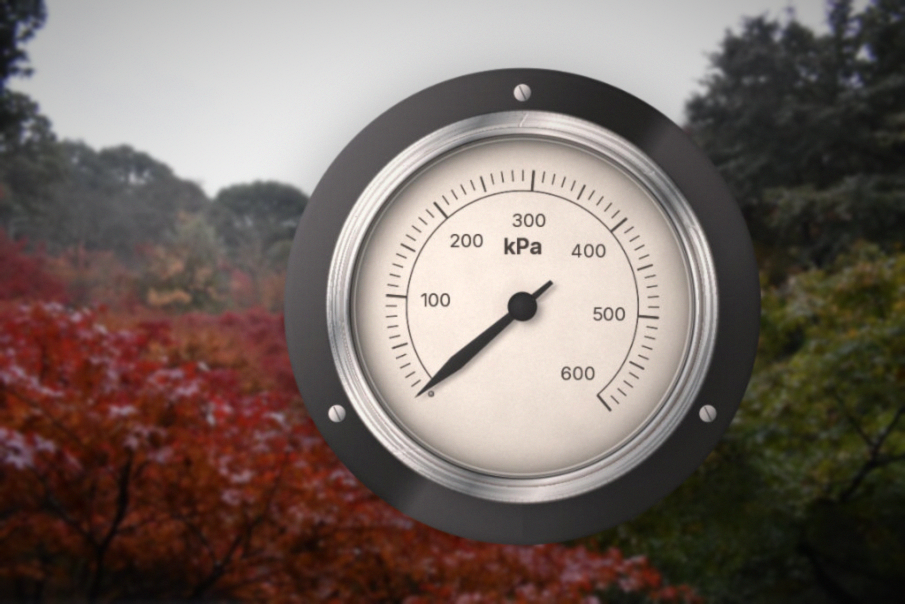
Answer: 0
